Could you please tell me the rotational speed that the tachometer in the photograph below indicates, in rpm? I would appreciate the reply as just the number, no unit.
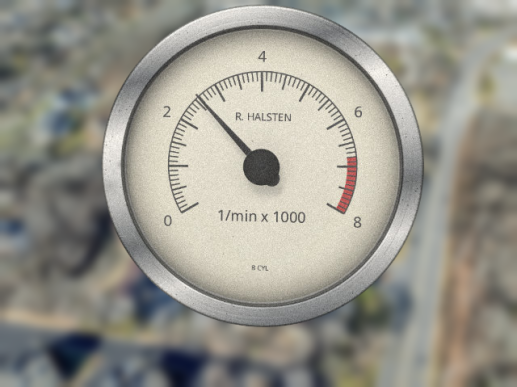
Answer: 2600
